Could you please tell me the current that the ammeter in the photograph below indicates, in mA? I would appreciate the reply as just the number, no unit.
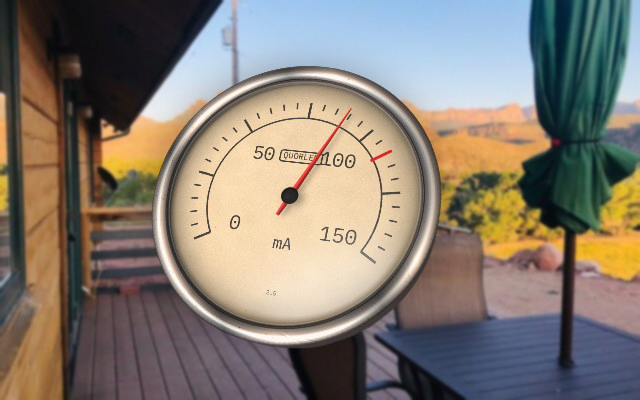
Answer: 90
